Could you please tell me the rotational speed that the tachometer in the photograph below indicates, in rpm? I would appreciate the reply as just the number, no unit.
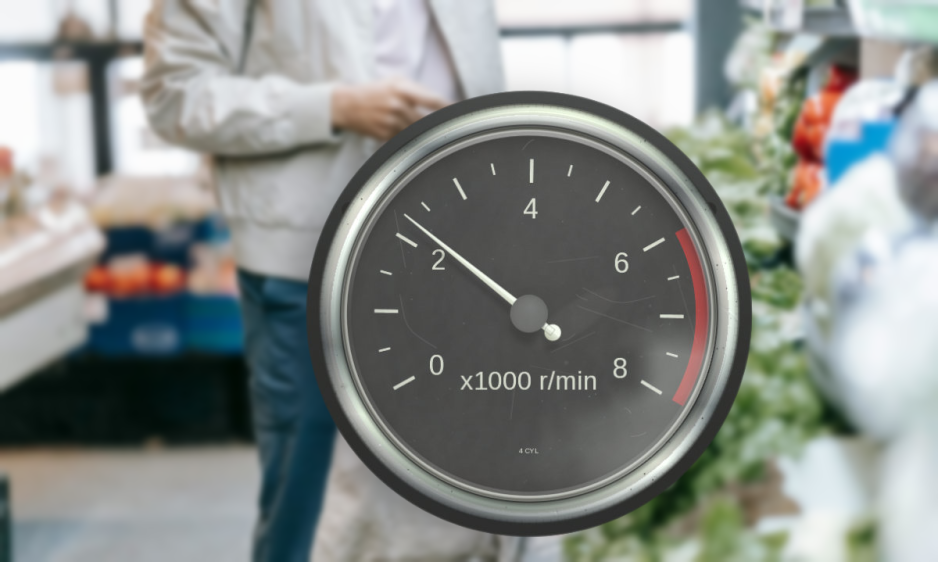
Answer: 2250
